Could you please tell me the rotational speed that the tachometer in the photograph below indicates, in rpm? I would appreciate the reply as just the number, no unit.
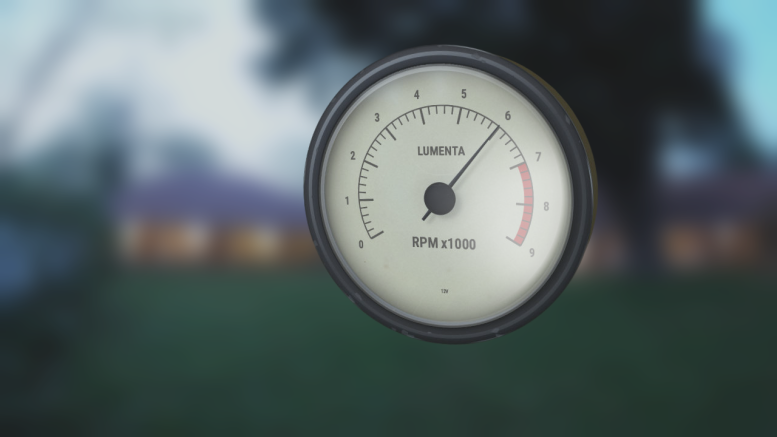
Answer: 6000
